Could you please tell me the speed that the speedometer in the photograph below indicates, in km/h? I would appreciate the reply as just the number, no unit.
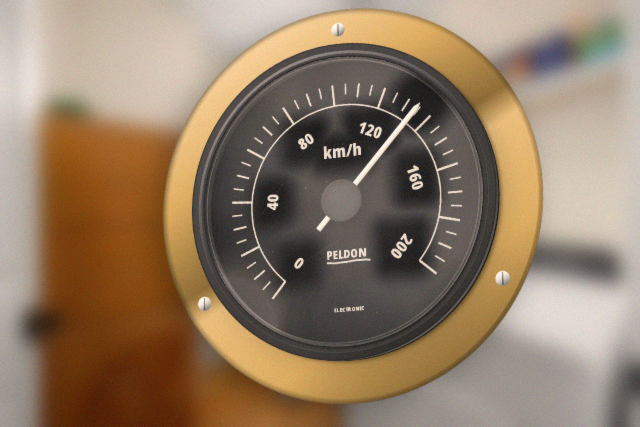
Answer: 135
